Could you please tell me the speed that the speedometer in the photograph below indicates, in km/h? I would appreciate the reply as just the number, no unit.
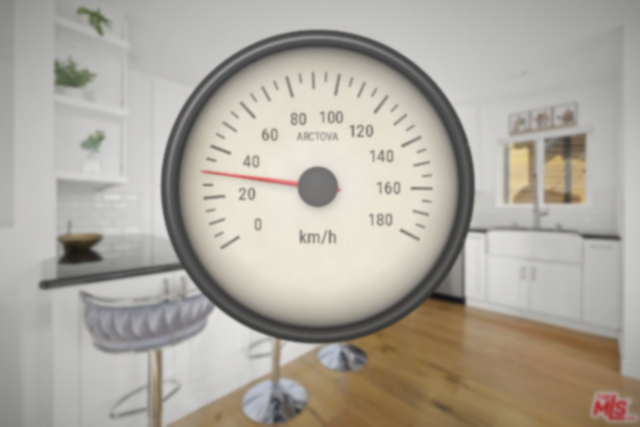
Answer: 30
